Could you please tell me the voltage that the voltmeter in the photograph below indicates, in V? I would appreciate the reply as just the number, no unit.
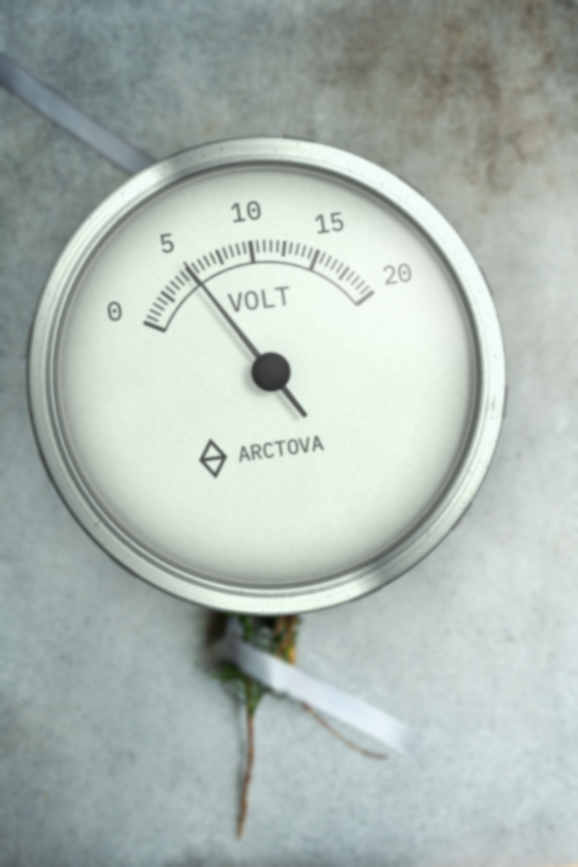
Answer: 5
